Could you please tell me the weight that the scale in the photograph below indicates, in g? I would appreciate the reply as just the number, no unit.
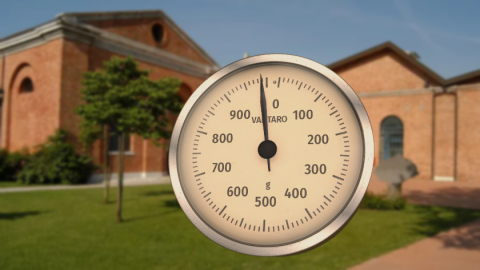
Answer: 990
